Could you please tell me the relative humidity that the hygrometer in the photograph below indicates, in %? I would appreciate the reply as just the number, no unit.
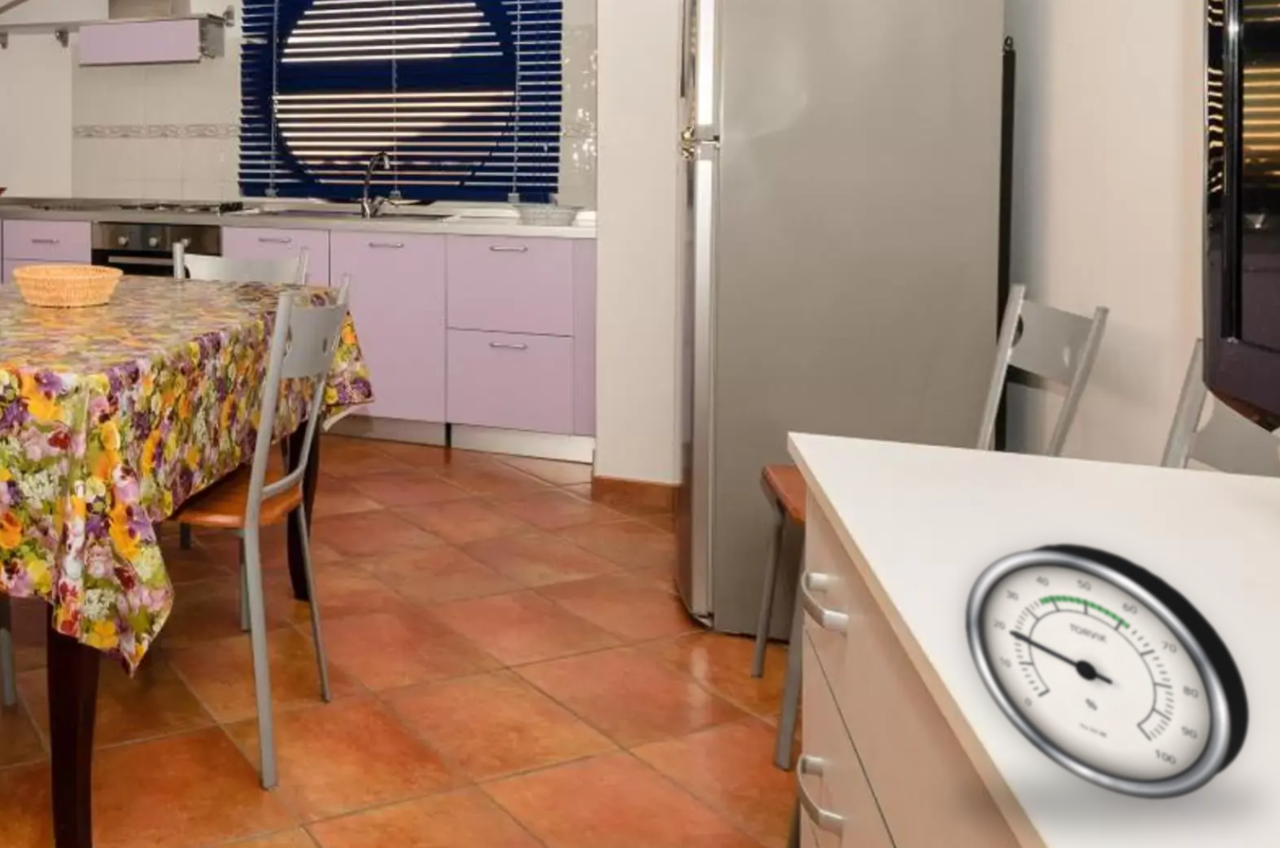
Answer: 20
